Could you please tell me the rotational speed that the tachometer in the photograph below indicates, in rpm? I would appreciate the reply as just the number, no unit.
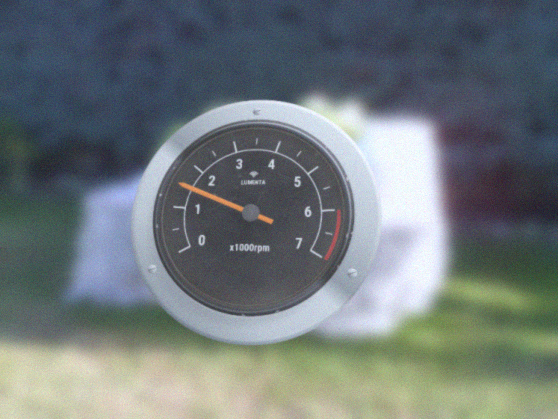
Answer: 1500
